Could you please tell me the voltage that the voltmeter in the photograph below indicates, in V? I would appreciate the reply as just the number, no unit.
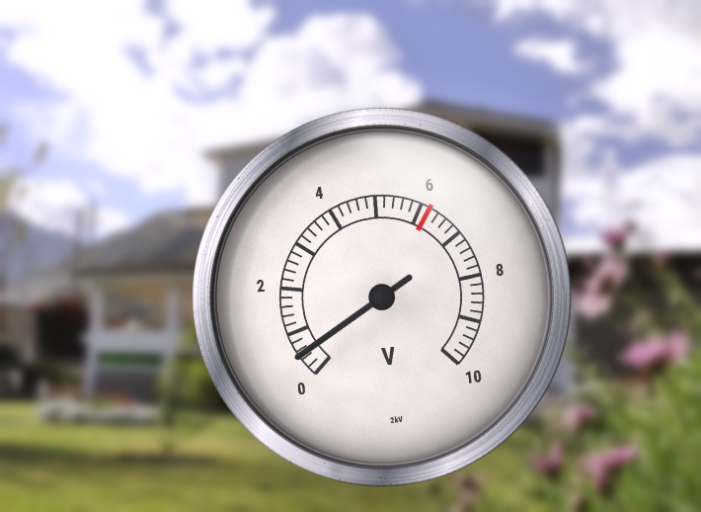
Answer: 0.5
